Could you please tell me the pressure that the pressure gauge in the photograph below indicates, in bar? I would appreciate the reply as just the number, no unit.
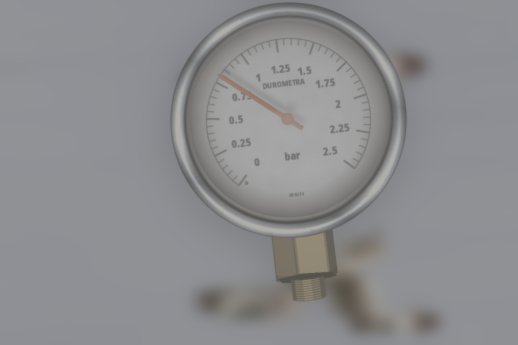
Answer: 0.8
